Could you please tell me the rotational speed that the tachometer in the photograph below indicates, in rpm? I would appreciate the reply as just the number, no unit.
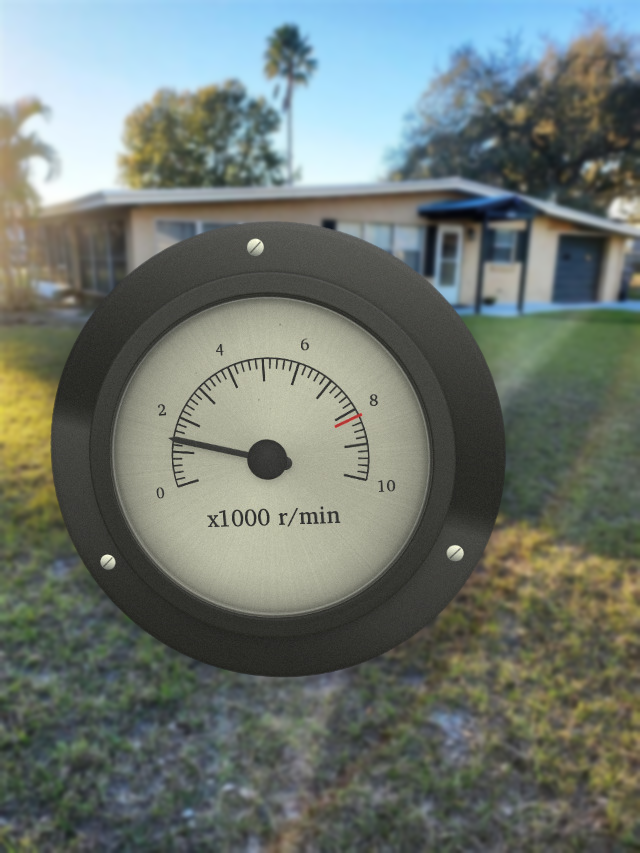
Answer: 1400
